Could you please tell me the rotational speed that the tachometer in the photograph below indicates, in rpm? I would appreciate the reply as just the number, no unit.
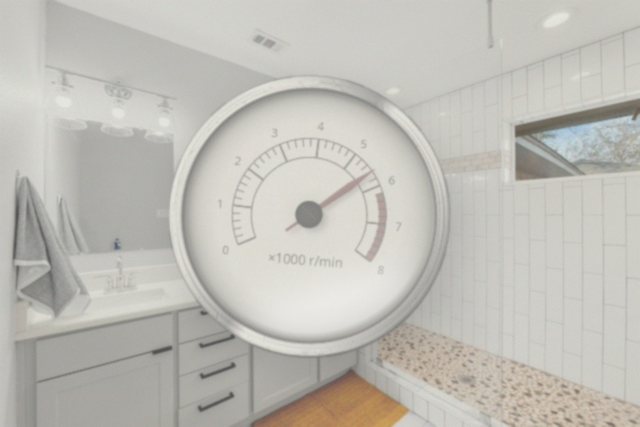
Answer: 5600
